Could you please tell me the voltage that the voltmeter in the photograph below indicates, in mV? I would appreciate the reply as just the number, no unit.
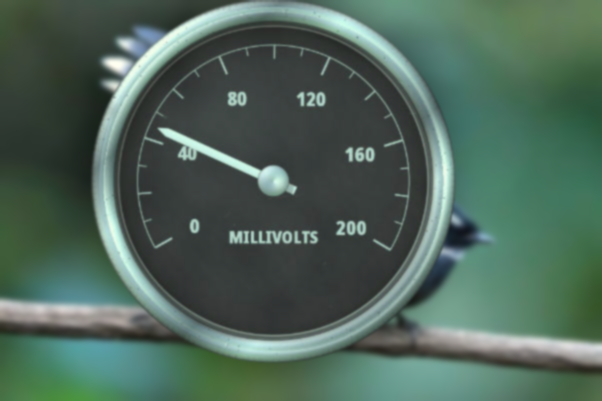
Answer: 45
